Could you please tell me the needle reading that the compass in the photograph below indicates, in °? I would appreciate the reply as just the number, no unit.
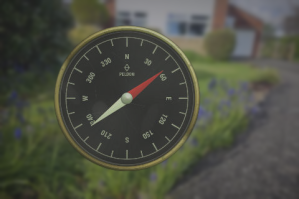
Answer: 52.5
